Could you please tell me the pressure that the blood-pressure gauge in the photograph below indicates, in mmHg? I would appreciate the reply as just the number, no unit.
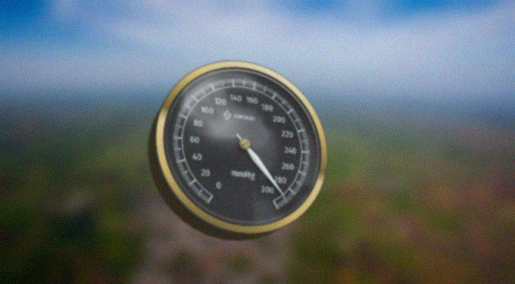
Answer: 290
